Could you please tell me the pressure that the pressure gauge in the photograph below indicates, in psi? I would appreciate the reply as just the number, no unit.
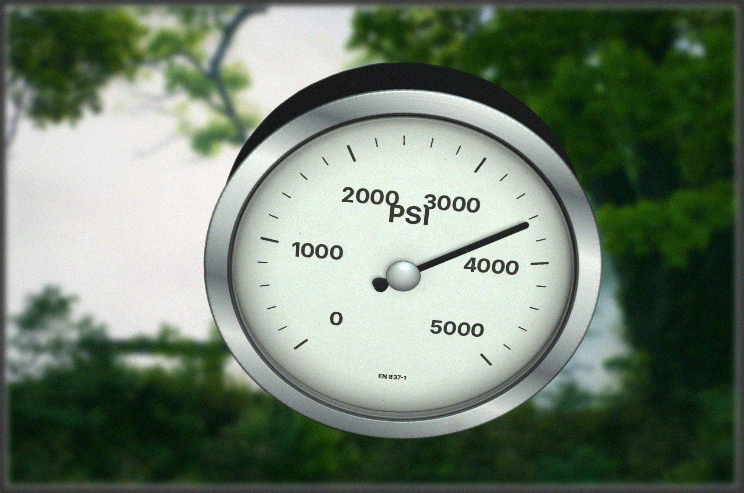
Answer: 3600
